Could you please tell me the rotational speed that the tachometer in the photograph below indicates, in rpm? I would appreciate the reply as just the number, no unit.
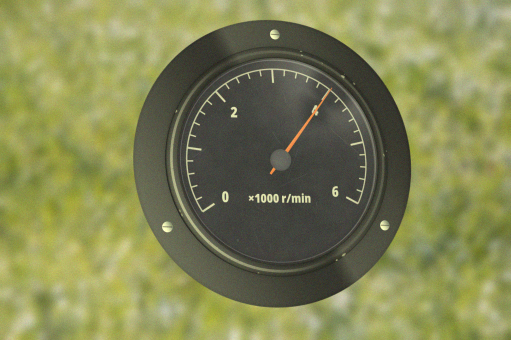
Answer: 4000
